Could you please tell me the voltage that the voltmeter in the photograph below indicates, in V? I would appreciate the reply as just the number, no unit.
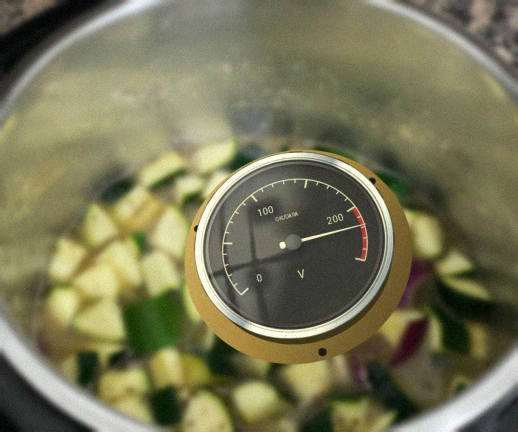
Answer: 220
